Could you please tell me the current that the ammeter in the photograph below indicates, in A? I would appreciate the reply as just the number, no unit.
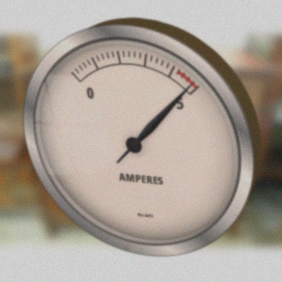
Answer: 4.8
